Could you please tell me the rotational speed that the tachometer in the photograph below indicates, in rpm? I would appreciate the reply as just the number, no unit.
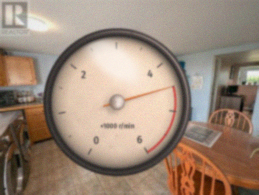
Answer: 4500
